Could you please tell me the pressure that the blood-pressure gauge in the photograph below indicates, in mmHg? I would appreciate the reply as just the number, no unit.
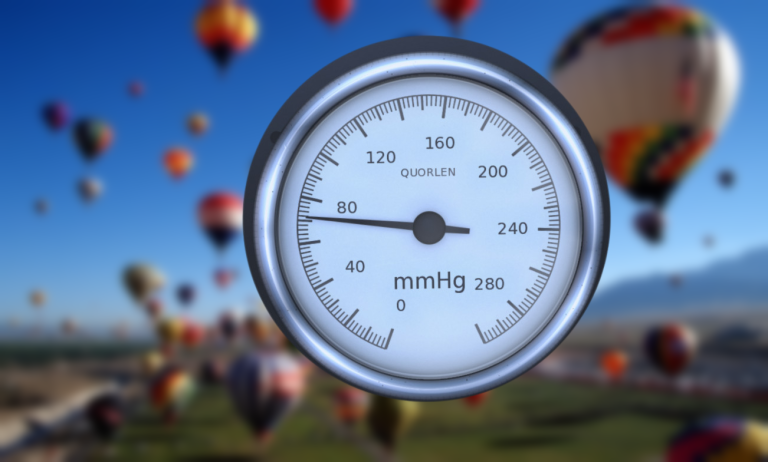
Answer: 72
